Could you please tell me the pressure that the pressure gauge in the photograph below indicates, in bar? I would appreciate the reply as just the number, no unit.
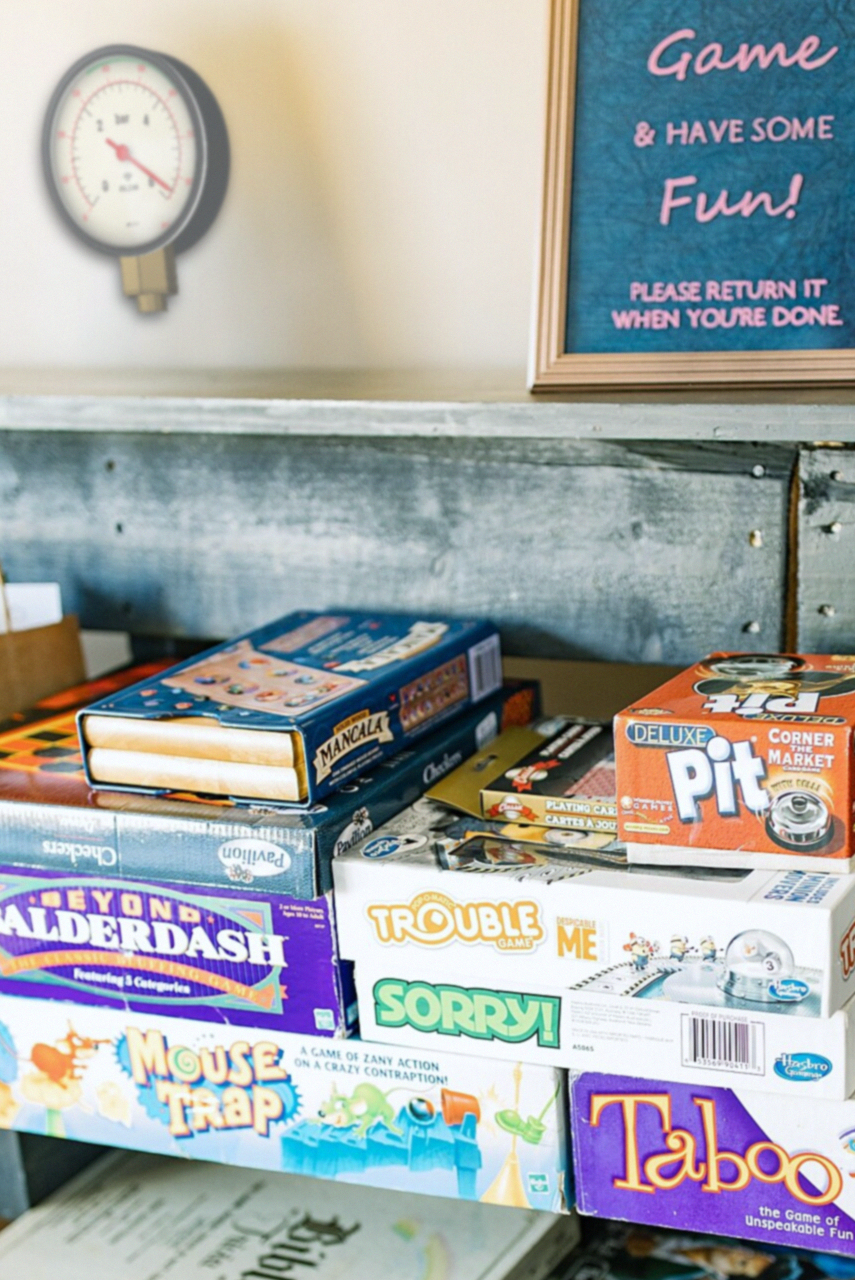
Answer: 5.8
